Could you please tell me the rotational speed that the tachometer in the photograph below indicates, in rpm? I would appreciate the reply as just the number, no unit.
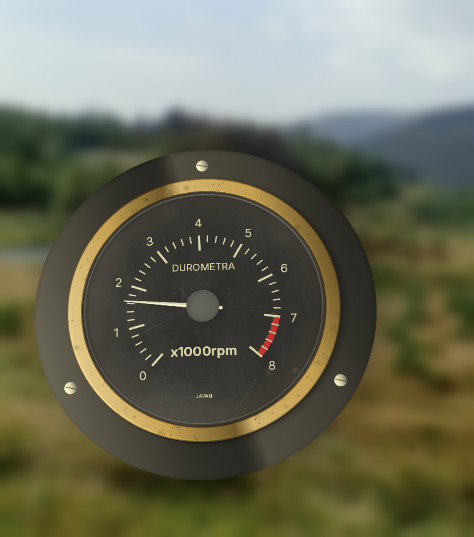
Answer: 1600
